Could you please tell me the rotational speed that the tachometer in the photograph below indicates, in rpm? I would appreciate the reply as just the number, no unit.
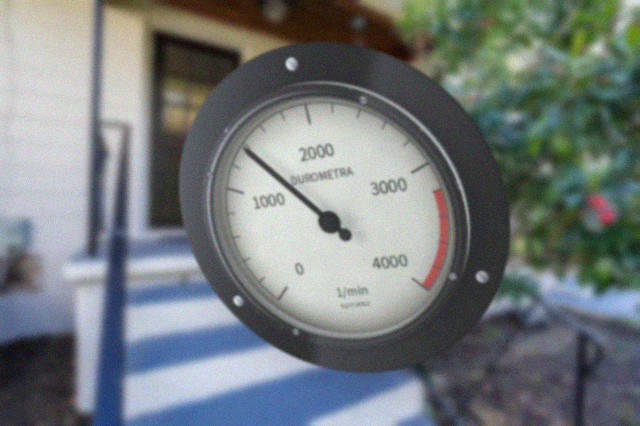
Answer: 1400
